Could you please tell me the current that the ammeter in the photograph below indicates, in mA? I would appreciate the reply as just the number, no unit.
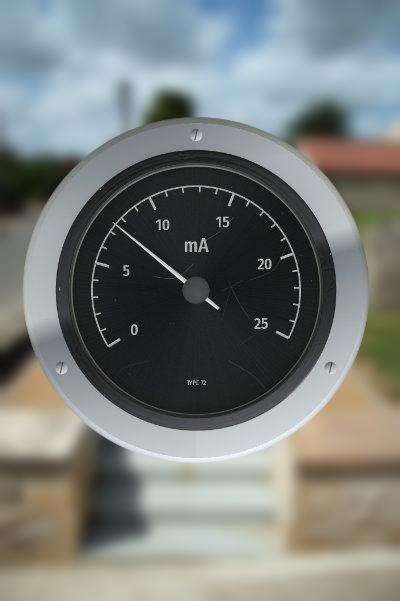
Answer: 7.5
